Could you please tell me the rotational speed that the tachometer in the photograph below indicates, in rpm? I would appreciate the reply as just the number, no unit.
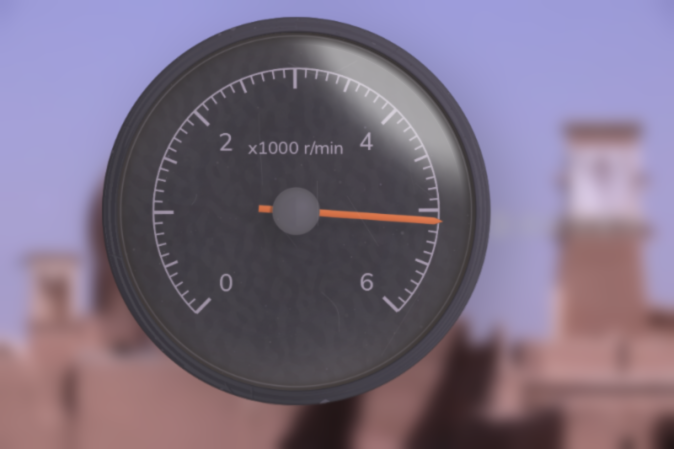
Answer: 5100
